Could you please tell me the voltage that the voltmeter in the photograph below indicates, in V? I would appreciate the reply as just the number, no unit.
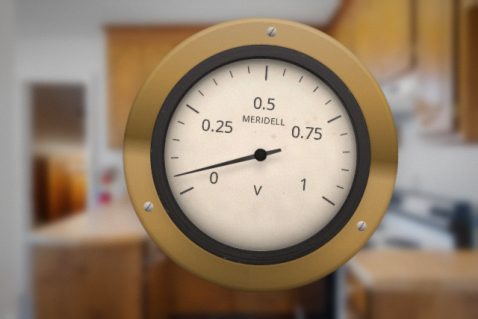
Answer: 0.05
